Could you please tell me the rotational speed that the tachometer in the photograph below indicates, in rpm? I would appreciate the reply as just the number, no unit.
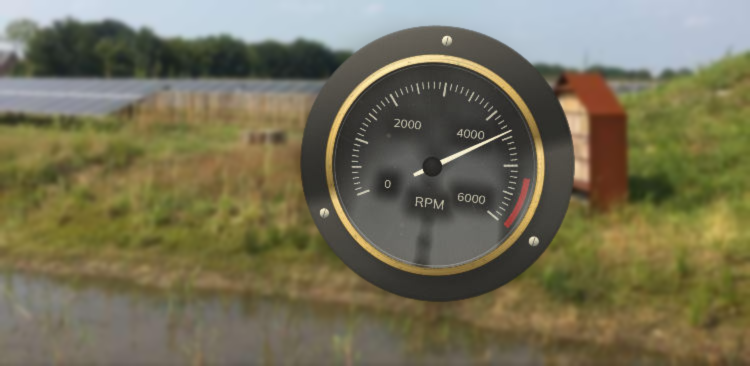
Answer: 4400
